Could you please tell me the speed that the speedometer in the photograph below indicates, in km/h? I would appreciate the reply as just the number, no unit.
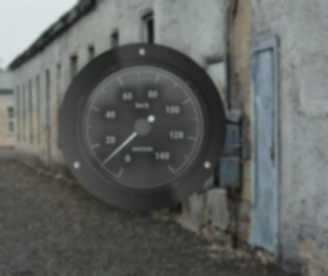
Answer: 10
